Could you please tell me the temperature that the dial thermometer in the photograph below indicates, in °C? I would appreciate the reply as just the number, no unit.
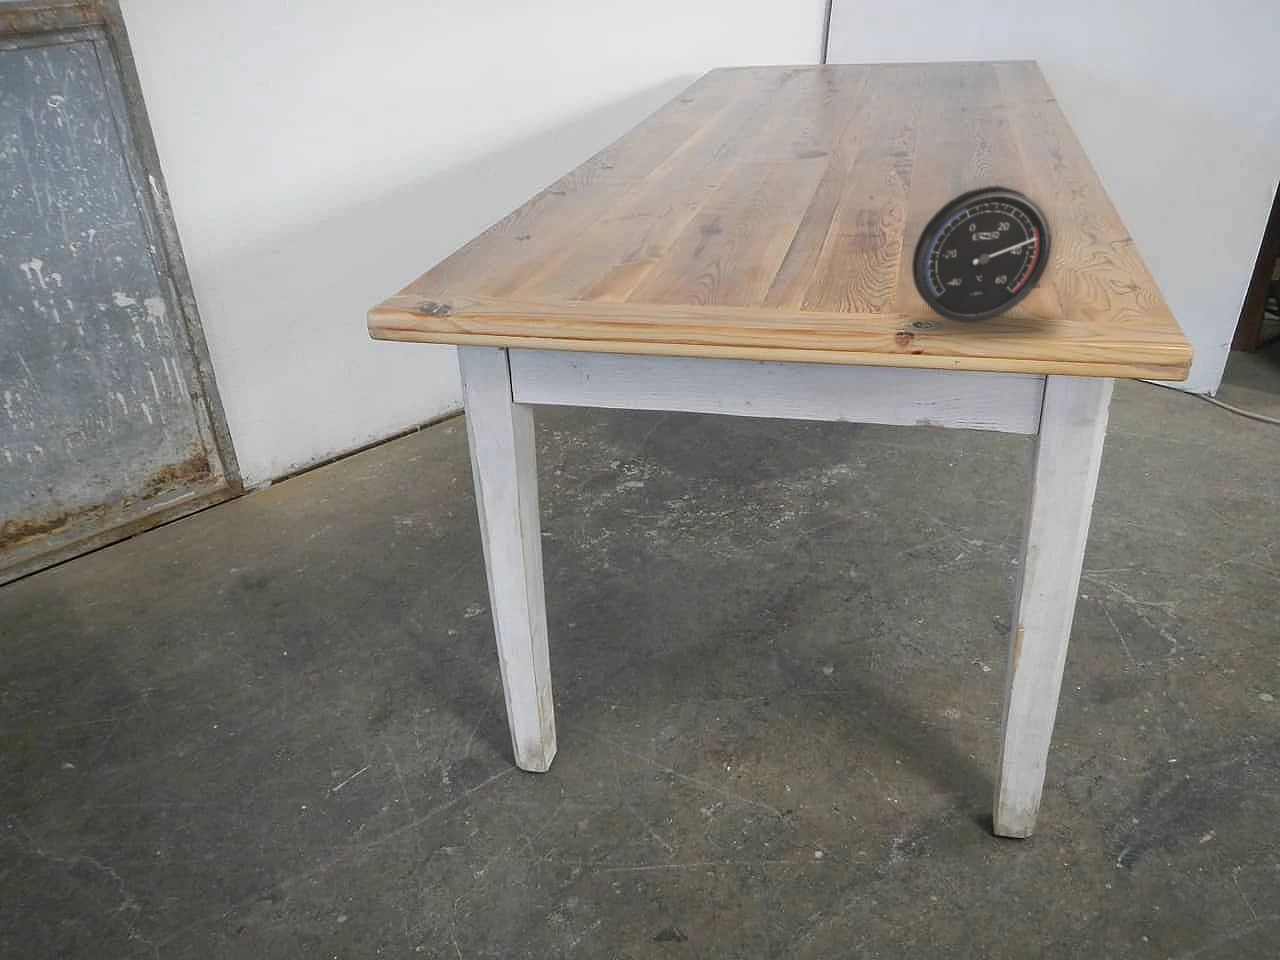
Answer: 36
